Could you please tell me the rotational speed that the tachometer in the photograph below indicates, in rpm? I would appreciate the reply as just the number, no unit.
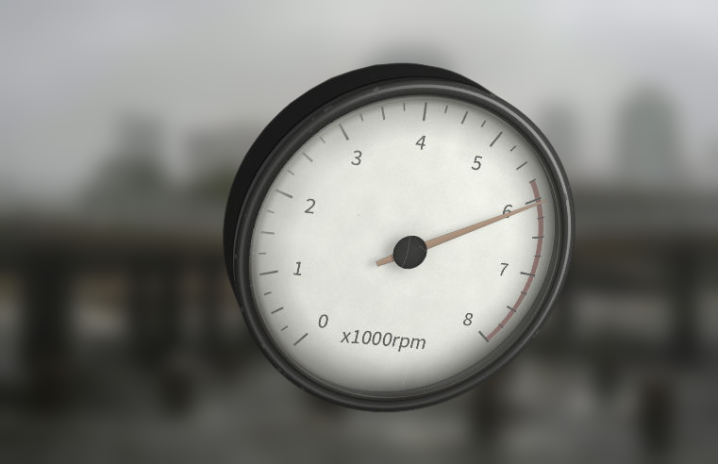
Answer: 6000
